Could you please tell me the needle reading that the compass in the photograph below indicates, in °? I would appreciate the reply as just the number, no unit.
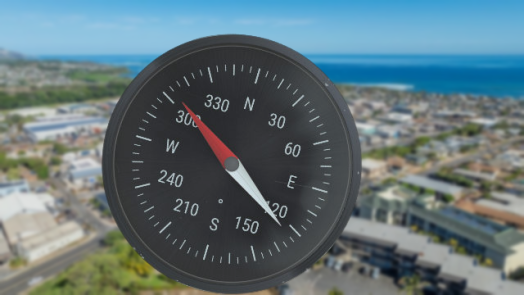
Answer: 305
